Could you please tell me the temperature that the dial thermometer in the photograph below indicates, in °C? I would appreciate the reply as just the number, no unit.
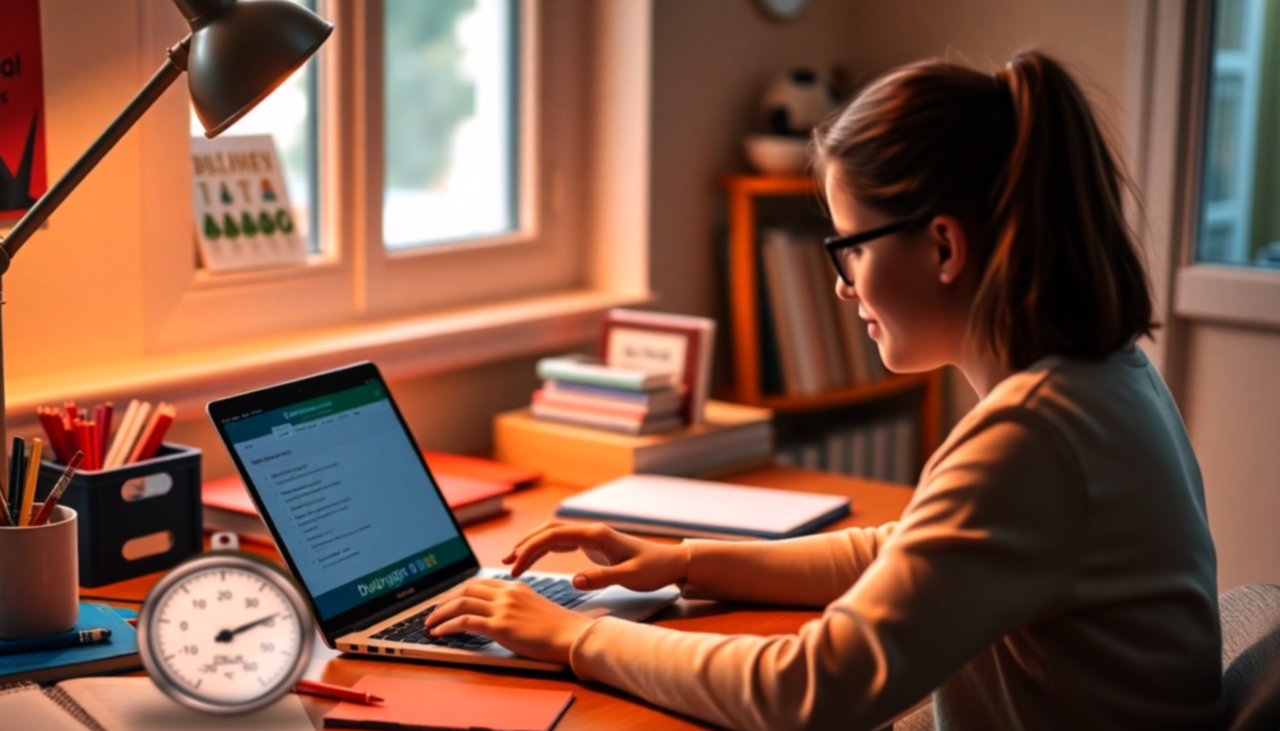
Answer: 38
